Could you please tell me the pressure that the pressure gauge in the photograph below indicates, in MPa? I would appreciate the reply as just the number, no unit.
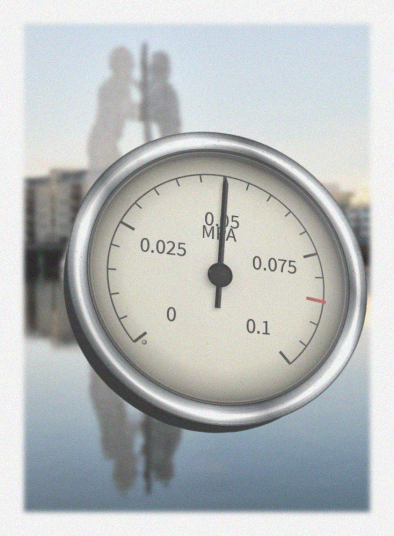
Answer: 0.05
